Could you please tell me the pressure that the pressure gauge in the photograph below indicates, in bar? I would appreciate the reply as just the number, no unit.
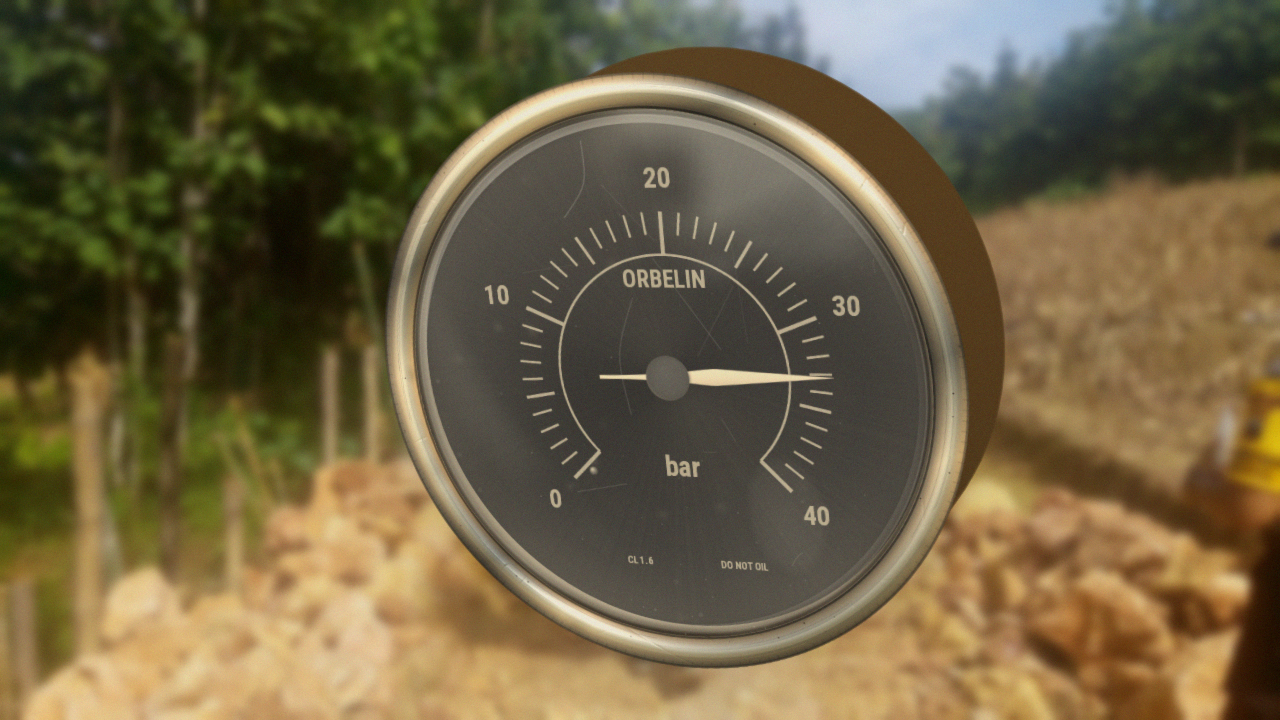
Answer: 33
